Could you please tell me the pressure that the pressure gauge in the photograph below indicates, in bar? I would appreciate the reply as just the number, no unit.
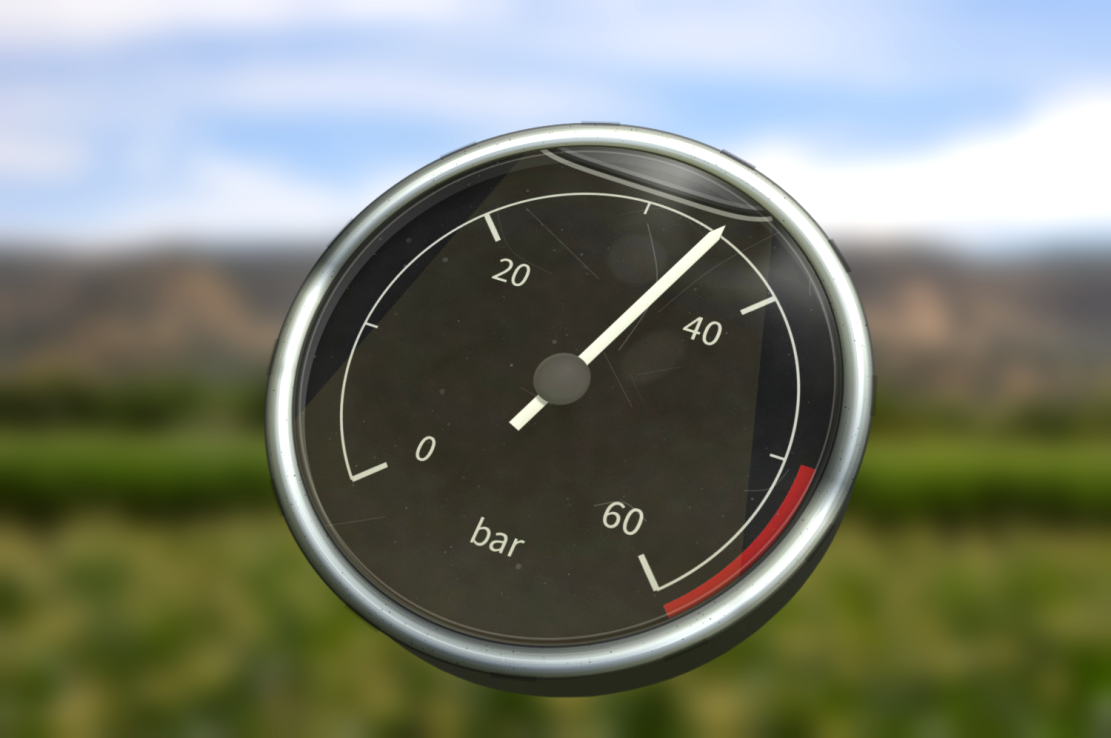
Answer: 35
